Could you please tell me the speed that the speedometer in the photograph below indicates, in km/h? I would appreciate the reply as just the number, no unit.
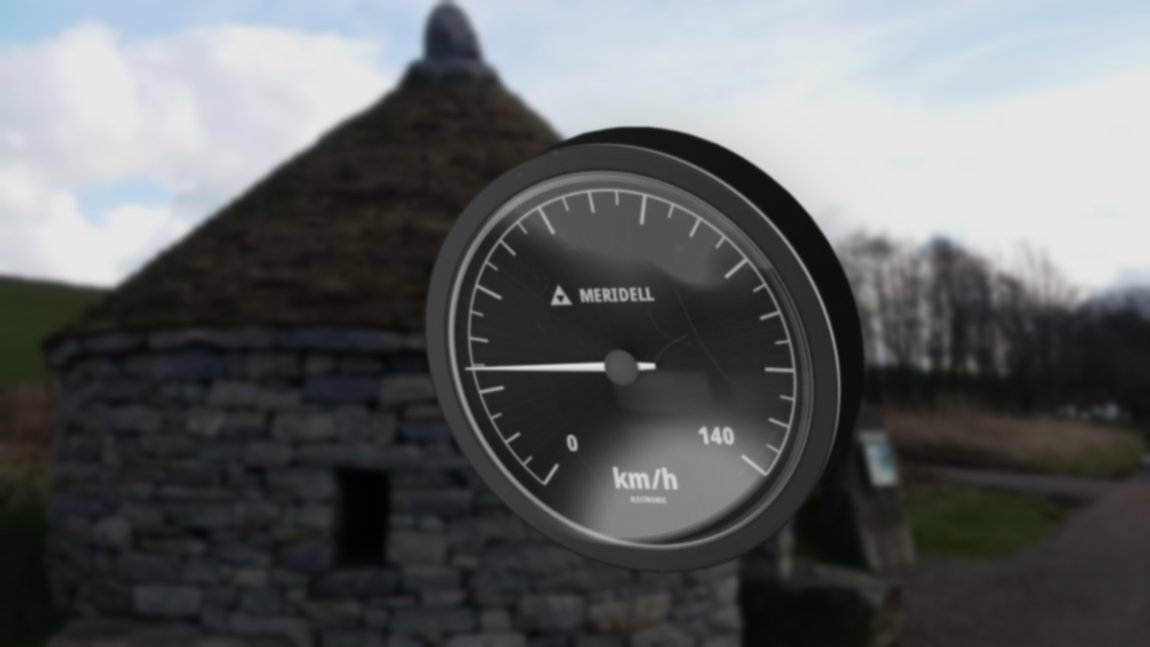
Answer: 25
